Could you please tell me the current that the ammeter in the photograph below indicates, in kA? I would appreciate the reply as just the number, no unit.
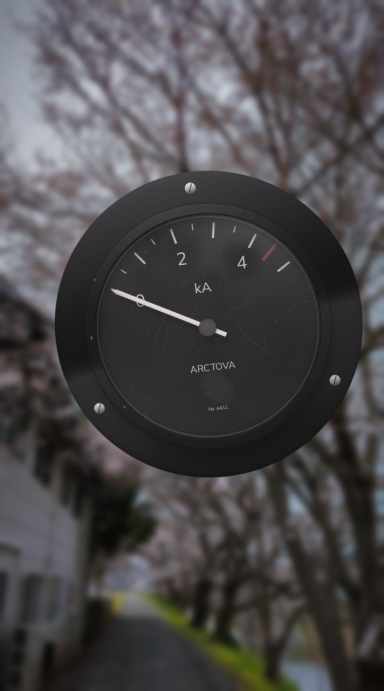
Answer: 0
